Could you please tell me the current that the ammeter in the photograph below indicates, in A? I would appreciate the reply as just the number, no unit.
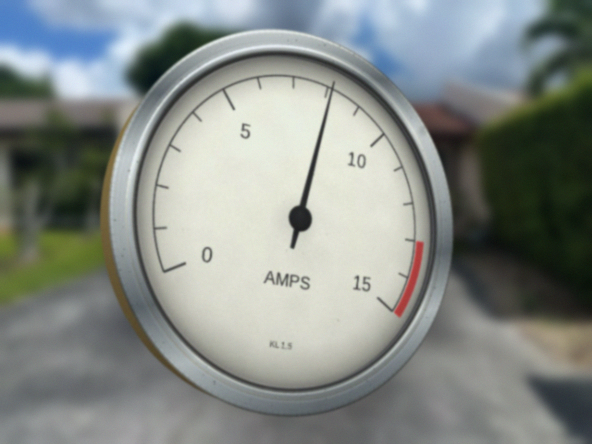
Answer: 8
